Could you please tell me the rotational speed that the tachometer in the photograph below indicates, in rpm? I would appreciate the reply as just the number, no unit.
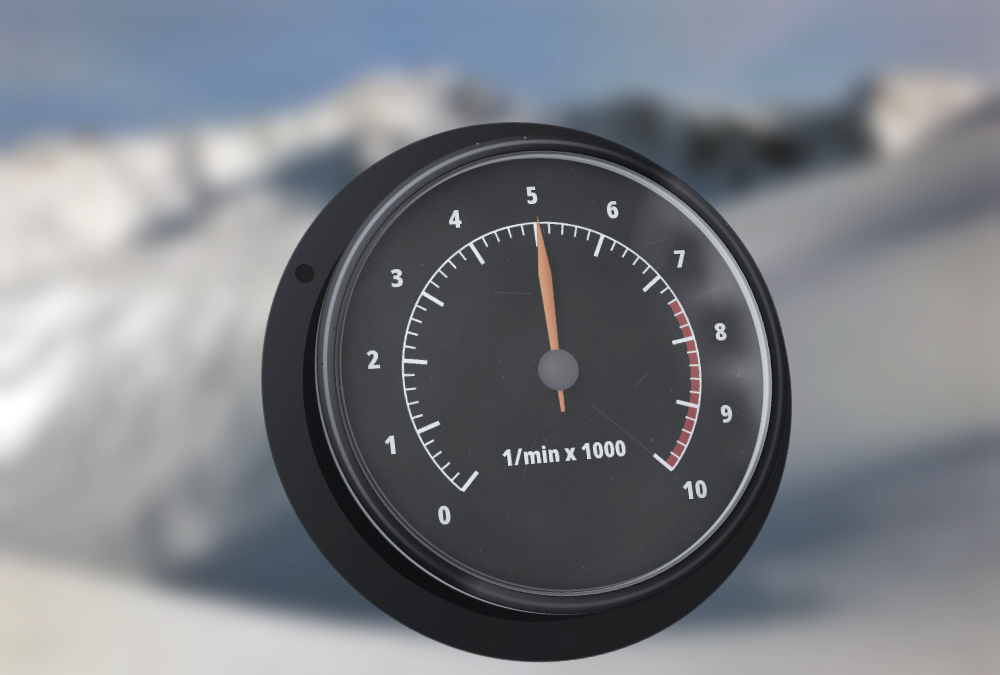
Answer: 5000
